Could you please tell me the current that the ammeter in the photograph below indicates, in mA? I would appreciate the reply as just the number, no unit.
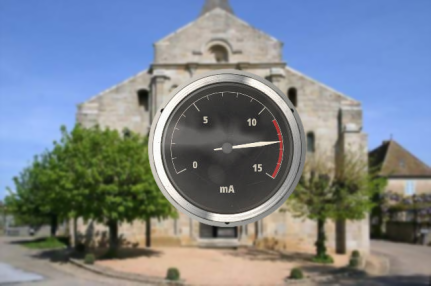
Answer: 12.5
